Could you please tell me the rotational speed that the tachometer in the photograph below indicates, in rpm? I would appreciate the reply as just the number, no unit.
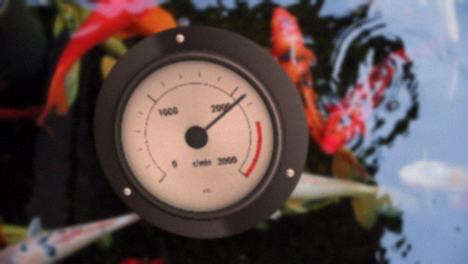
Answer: 2100
